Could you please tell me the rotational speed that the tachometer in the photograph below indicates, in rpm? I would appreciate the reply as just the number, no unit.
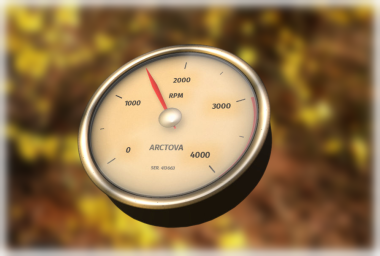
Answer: 1500
